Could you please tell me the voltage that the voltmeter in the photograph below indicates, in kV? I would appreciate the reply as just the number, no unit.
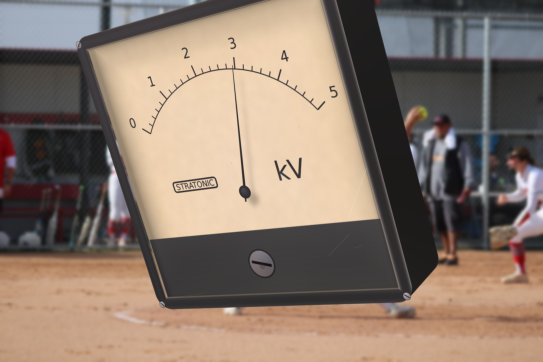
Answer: 3
